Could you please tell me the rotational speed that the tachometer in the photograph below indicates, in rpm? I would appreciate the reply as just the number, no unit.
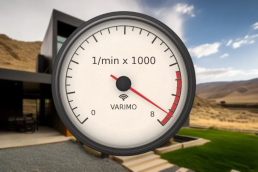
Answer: 7625
